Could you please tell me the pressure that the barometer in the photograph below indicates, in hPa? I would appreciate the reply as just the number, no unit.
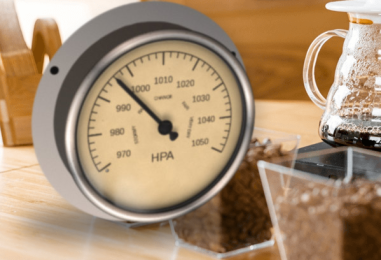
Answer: 996
